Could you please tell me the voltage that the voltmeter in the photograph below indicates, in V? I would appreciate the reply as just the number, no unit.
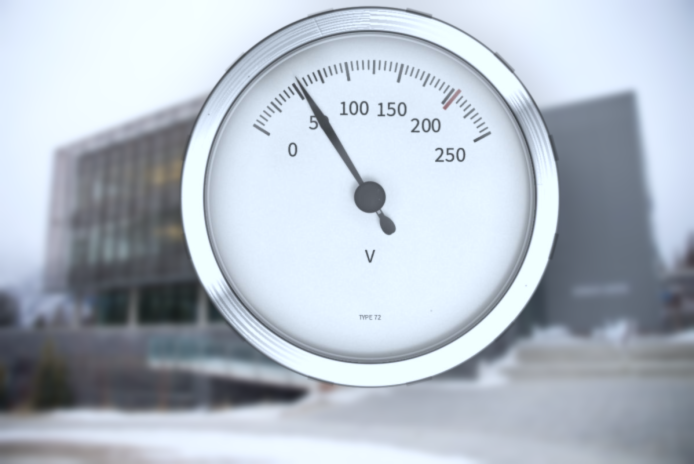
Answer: 55
